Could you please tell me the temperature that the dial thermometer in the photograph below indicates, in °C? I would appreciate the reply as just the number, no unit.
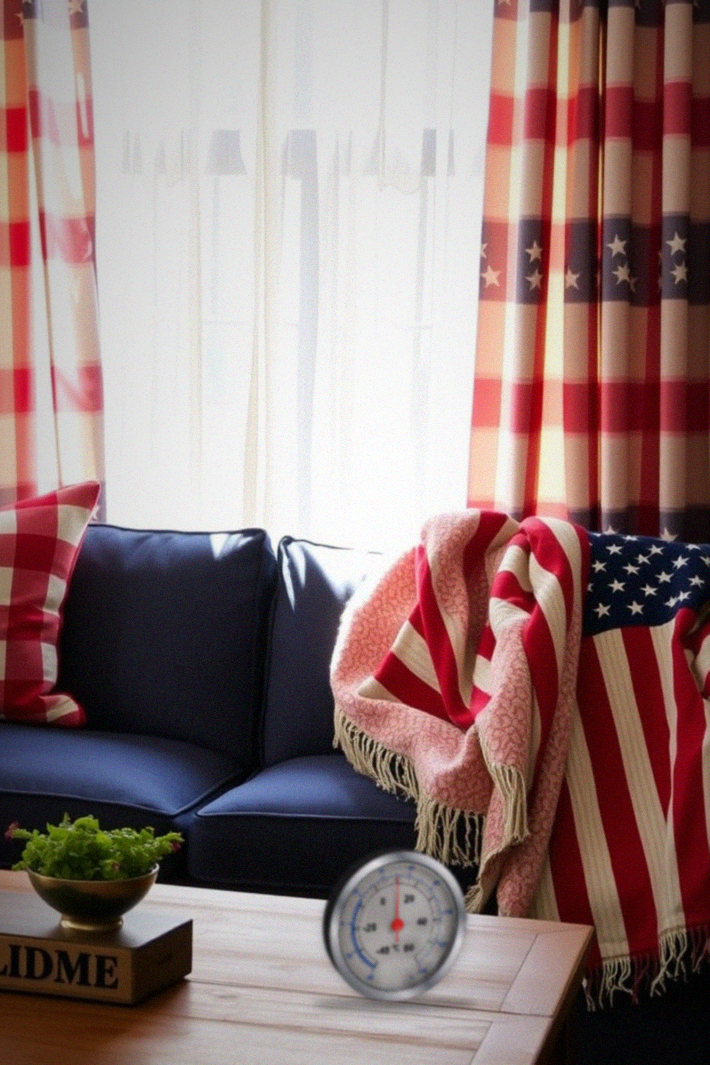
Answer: 10
